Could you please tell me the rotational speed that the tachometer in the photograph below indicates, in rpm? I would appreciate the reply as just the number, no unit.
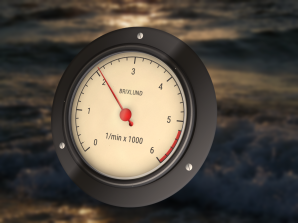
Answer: 2100
